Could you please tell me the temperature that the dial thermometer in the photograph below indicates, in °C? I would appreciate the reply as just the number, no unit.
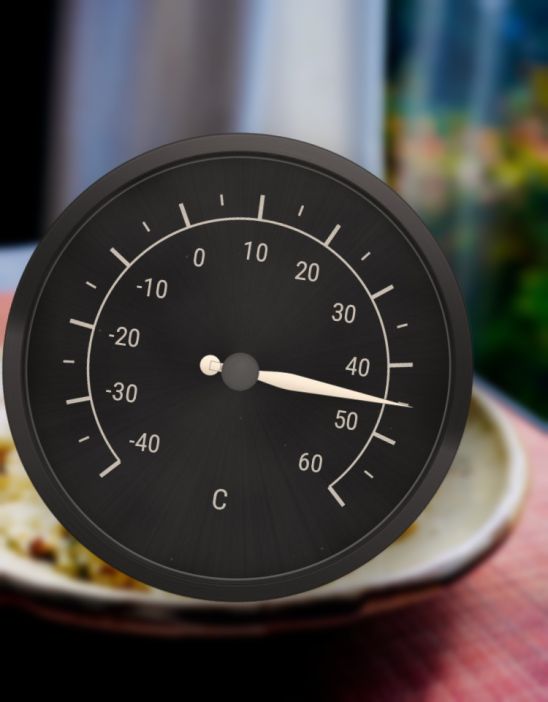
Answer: 45
